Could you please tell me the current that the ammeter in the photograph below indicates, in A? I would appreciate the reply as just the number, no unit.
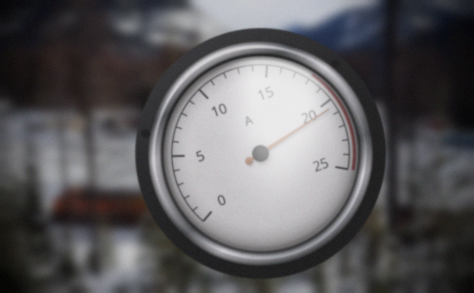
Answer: 20.5
